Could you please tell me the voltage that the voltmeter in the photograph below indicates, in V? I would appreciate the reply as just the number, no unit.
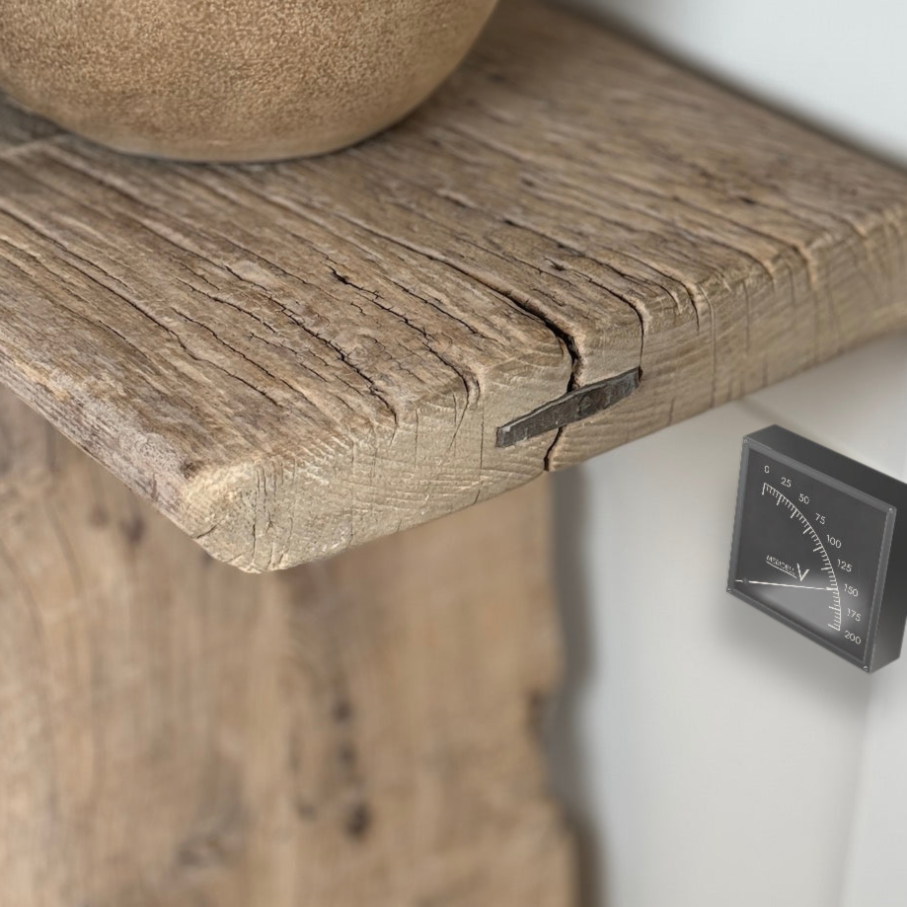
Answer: 150
